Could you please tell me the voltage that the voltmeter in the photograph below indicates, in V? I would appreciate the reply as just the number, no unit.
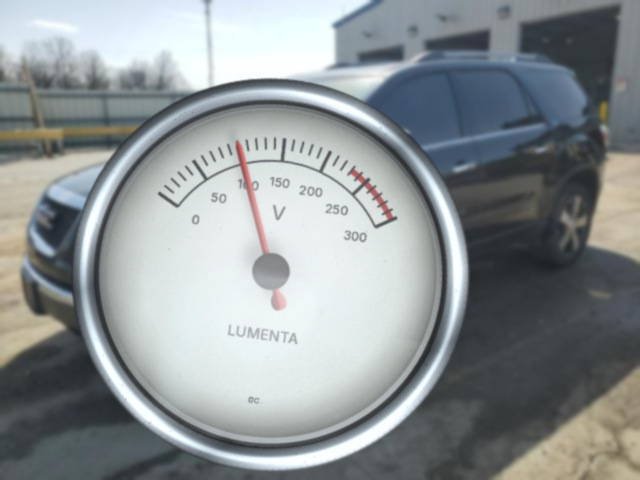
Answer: 100
